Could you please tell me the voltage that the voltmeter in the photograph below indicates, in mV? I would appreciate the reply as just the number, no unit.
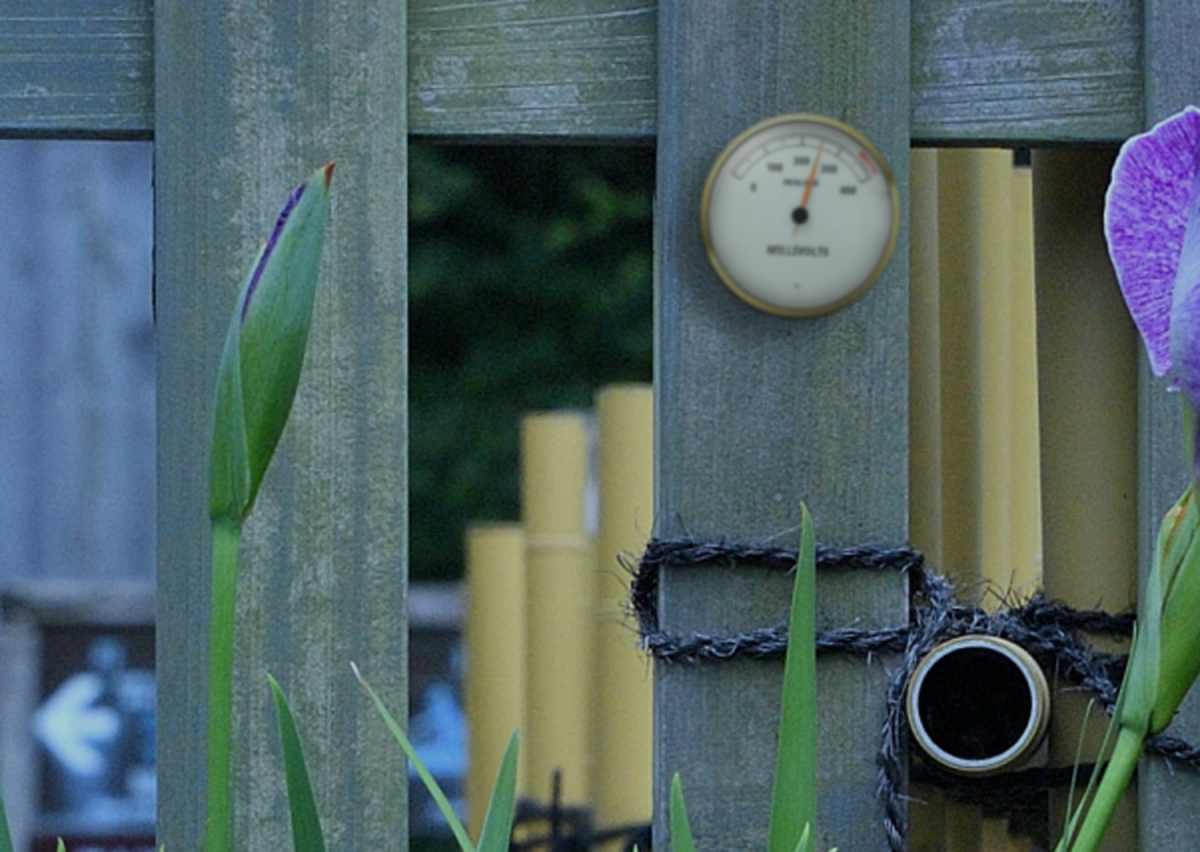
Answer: 250
